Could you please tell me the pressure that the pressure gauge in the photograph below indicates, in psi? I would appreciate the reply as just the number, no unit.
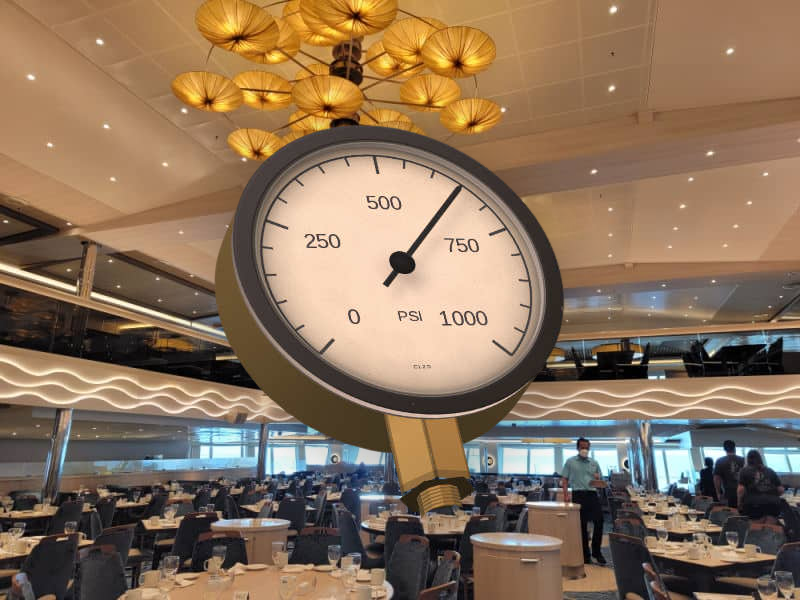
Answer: 650
